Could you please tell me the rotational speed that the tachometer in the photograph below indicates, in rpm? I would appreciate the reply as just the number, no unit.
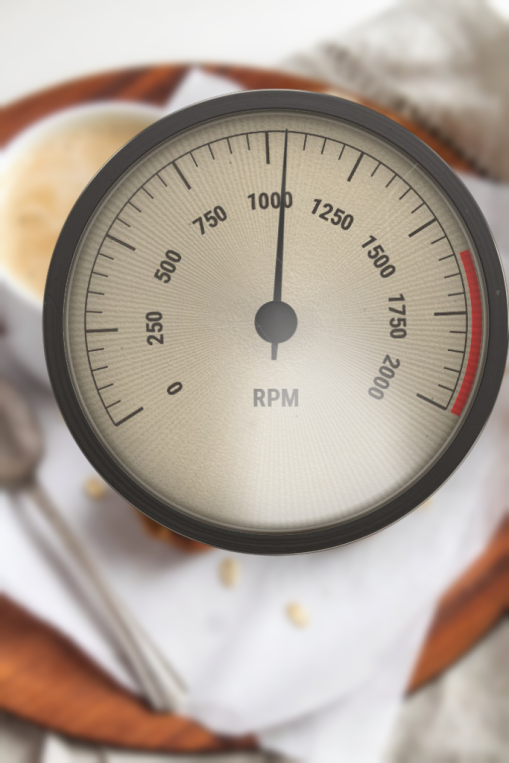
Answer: 1050
